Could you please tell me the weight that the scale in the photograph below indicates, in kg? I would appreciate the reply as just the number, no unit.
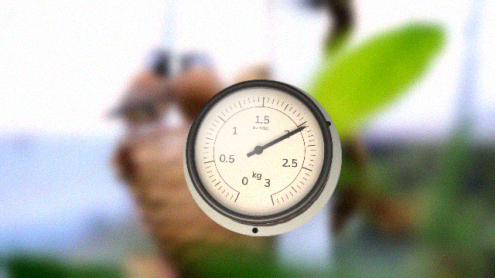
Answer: 2.05
